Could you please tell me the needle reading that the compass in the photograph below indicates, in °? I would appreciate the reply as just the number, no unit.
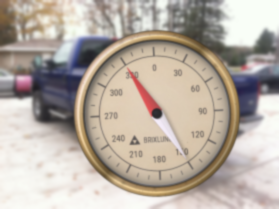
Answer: 330
